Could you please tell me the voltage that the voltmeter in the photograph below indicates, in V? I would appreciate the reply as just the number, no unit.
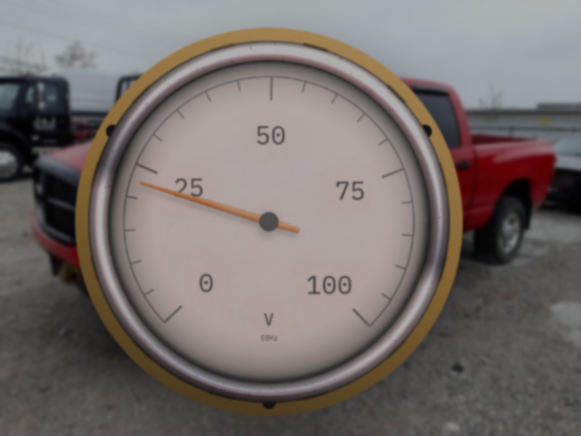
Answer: 22.5
